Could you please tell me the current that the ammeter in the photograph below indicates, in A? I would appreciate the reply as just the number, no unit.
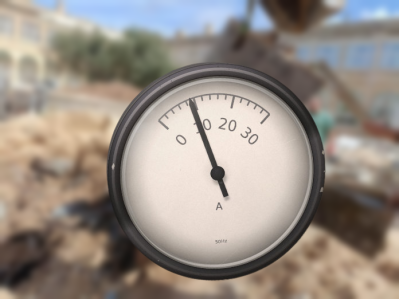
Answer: 9
